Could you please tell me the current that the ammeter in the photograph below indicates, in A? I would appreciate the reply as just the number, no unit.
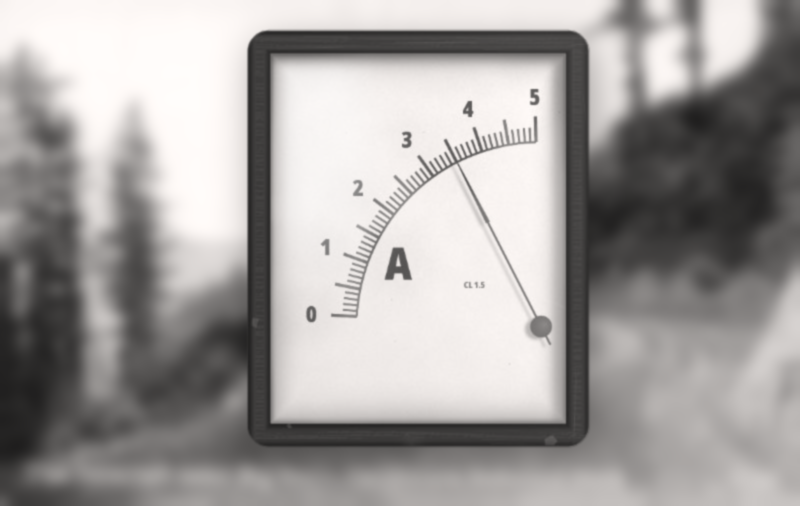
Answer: 3.5
